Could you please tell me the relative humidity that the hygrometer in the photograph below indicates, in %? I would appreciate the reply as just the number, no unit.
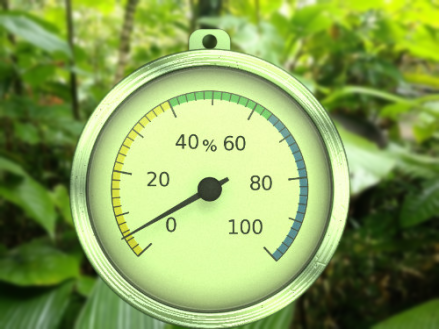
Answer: 5
